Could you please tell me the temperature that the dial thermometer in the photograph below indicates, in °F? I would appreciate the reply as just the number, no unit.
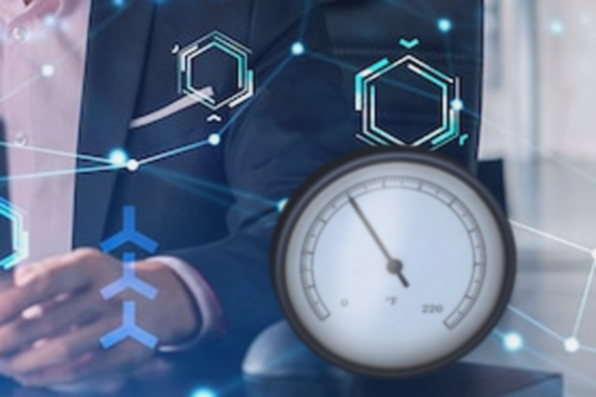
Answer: 80
